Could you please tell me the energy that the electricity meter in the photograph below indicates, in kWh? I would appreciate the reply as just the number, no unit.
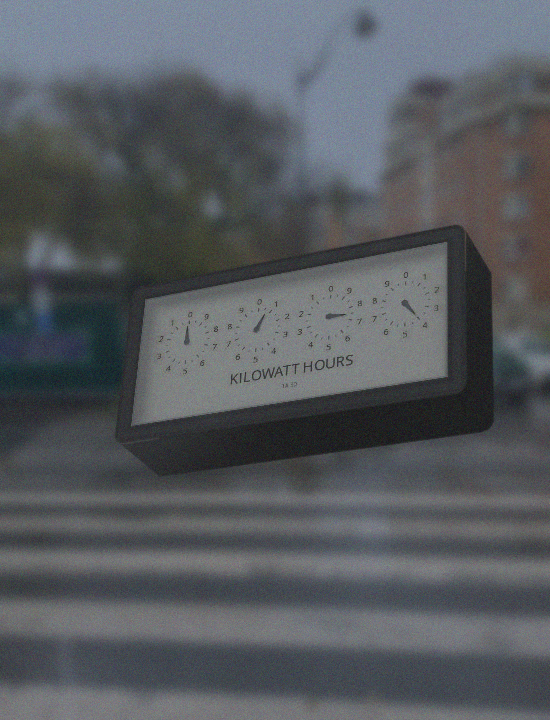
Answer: 74
